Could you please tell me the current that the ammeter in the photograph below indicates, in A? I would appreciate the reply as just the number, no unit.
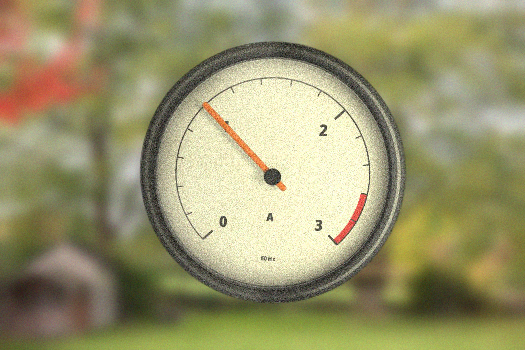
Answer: 1
